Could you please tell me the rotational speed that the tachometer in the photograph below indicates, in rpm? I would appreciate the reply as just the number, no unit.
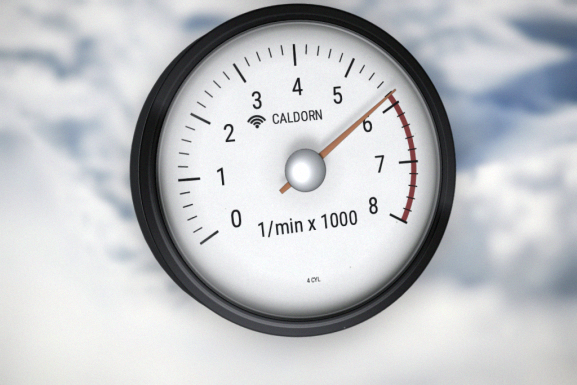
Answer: 5800
